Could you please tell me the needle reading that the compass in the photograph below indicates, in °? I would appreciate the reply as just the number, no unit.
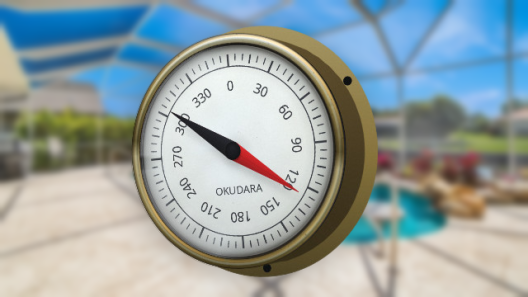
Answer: 125
